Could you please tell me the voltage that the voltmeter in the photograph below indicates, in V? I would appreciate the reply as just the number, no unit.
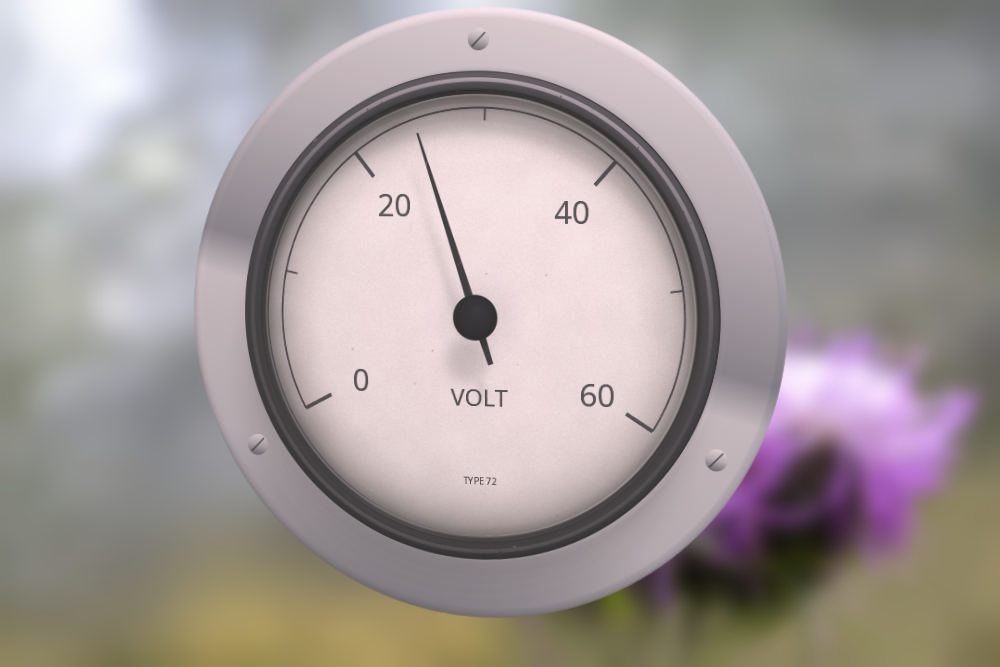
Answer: 25
